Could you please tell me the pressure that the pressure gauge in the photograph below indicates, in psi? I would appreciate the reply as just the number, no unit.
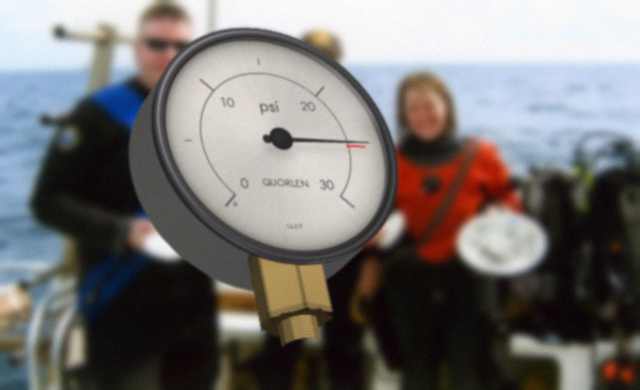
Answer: 25
